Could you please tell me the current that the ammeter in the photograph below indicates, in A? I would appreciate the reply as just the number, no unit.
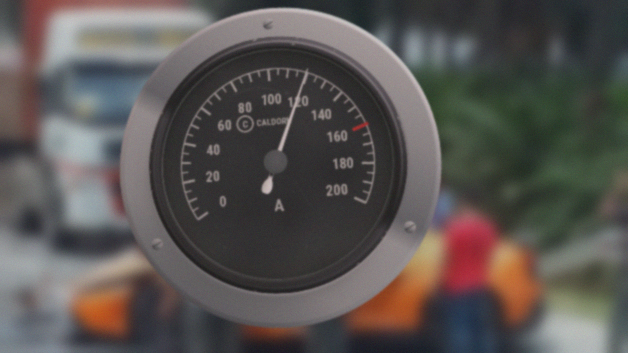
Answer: 120
